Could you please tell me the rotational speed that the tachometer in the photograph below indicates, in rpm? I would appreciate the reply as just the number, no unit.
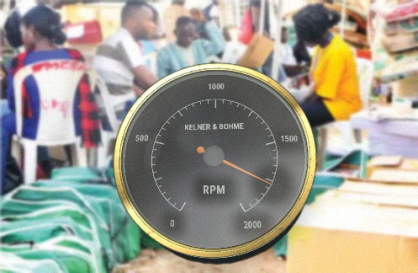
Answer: 1775
